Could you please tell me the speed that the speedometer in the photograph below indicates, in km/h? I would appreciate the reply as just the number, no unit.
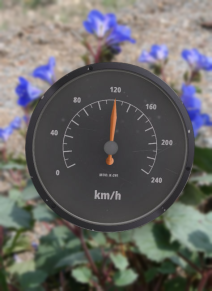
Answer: 120
